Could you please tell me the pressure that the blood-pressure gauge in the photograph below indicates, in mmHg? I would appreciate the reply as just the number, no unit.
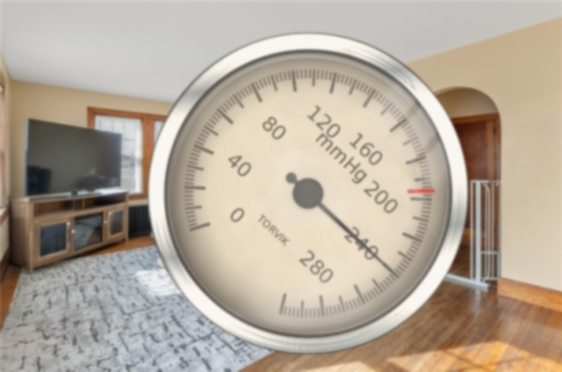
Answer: 240
